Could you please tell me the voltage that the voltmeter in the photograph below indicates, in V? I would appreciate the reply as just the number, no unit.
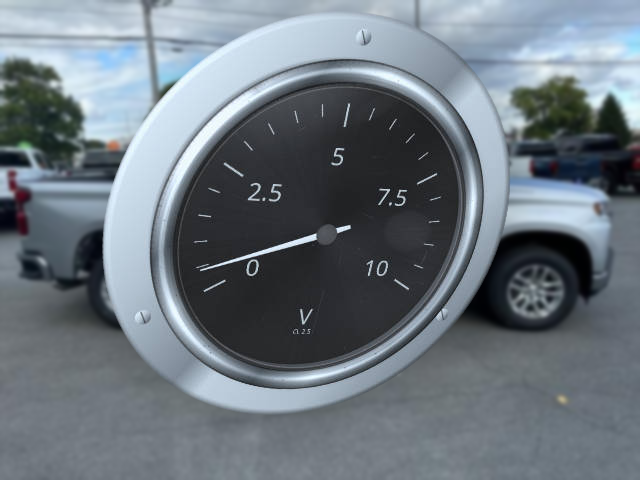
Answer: 0.5
